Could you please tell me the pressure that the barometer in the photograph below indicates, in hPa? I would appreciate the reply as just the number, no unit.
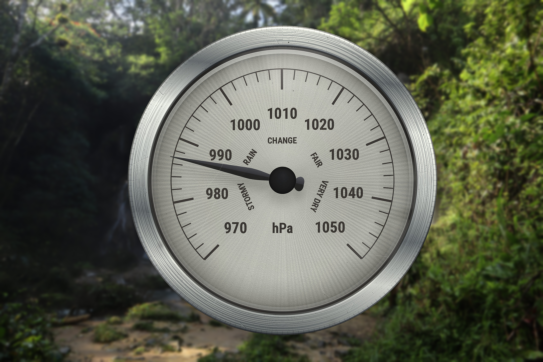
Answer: 987
